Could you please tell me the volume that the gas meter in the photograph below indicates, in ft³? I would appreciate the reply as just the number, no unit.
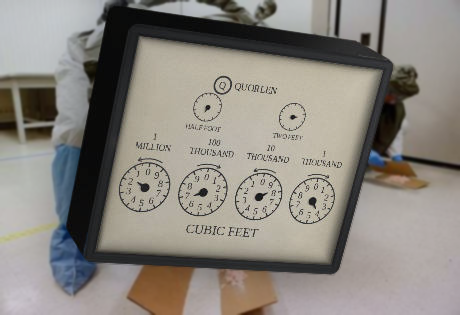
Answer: 168400
